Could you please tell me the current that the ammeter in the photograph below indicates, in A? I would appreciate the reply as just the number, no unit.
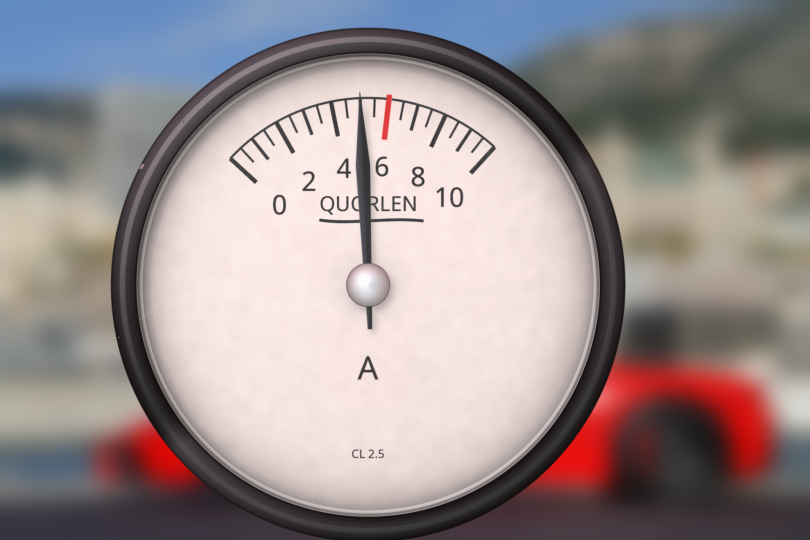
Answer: 5
